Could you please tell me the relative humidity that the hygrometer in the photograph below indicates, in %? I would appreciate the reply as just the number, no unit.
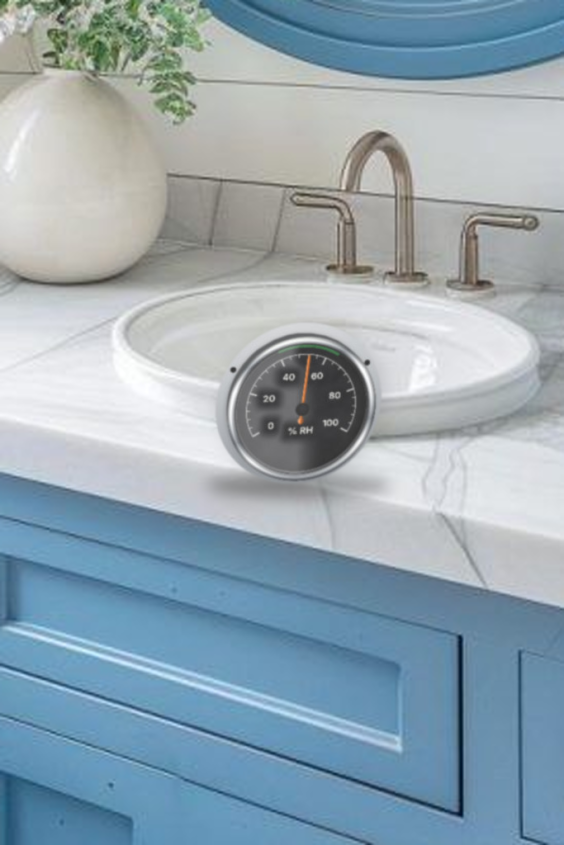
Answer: 52
